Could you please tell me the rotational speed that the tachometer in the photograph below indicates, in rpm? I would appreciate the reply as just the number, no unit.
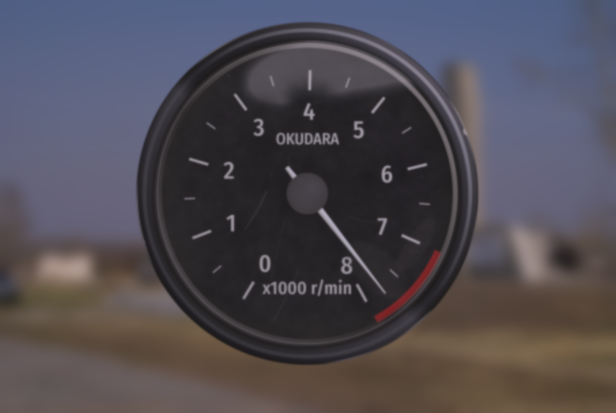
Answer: 7750
